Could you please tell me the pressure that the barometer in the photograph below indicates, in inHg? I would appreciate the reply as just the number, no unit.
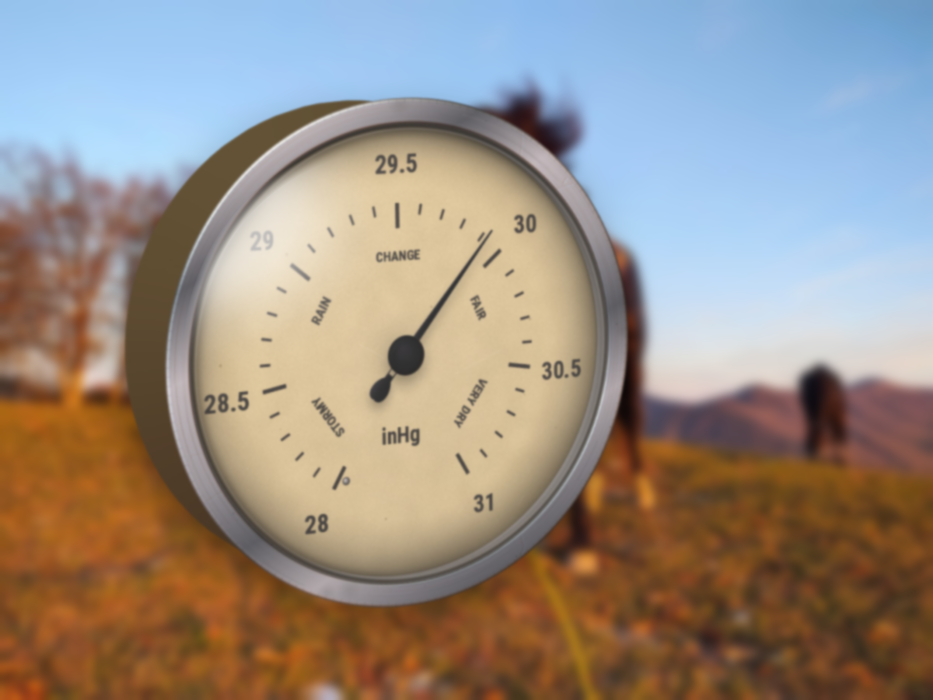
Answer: 29.9
